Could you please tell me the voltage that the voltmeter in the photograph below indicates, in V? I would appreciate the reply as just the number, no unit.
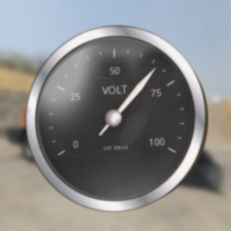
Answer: 67.5
